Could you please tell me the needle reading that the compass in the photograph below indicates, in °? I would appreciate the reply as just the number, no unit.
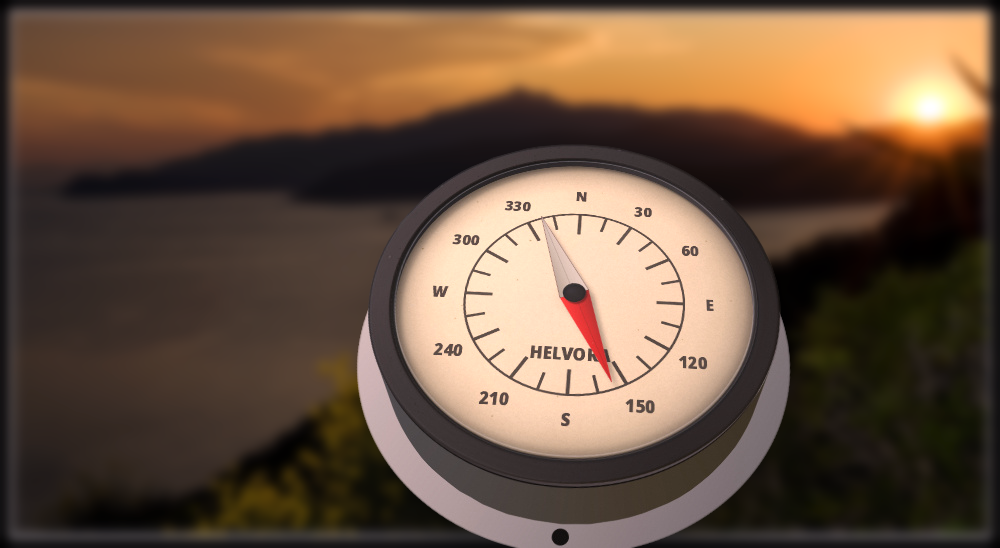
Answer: 157.5
